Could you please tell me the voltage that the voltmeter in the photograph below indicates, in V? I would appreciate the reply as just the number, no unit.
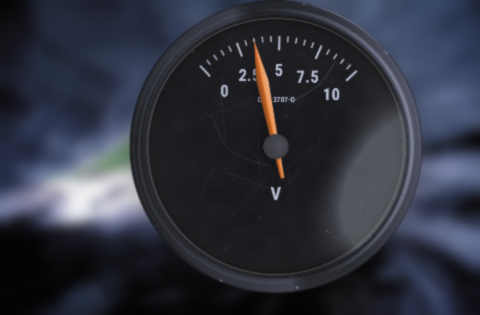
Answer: 3.5
